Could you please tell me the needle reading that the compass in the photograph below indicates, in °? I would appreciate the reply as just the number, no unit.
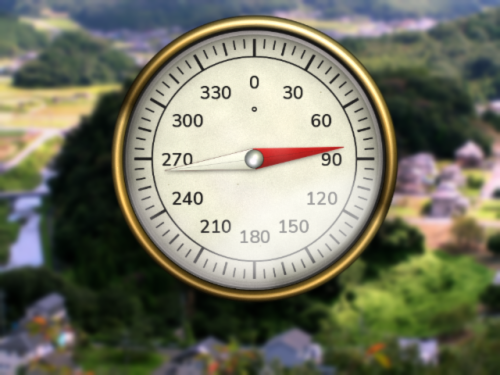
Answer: 82.5
